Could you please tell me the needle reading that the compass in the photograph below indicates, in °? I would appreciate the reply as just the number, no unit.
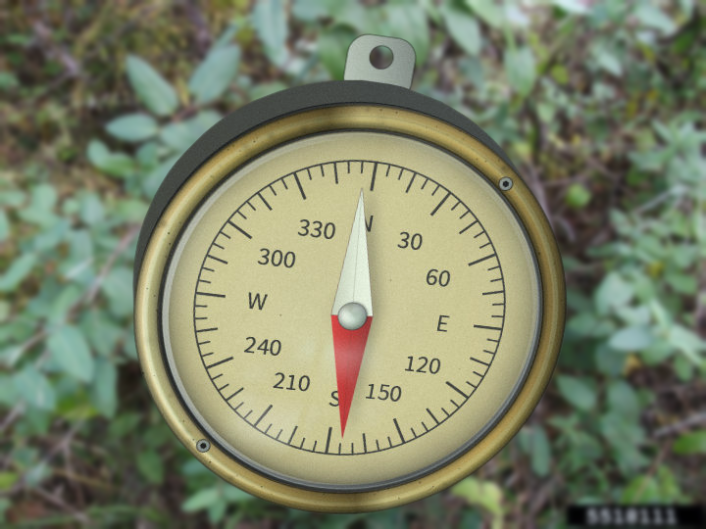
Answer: 175
